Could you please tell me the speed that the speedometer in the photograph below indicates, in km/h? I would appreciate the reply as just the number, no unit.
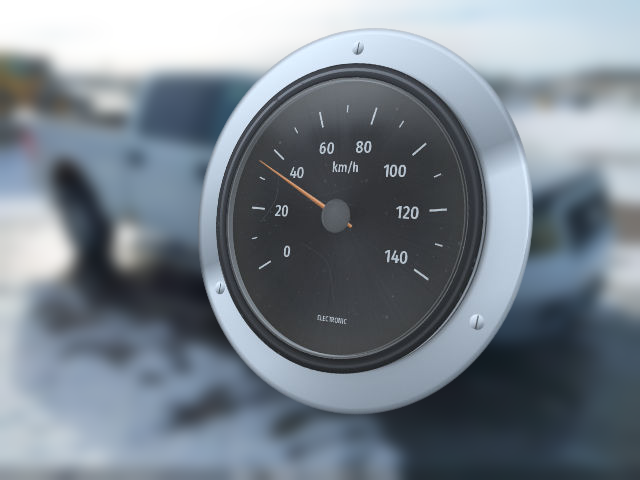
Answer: 35
